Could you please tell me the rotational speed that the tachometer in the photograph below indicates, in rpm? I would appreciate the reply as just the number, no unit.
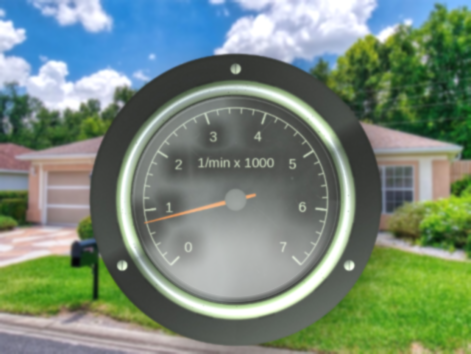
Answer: 800
